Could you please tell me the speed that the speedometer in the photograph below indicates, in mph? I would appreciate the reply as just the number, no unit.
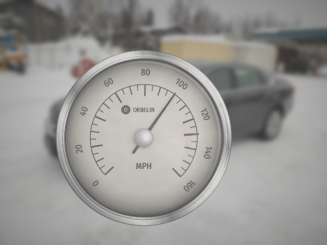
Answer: 100
